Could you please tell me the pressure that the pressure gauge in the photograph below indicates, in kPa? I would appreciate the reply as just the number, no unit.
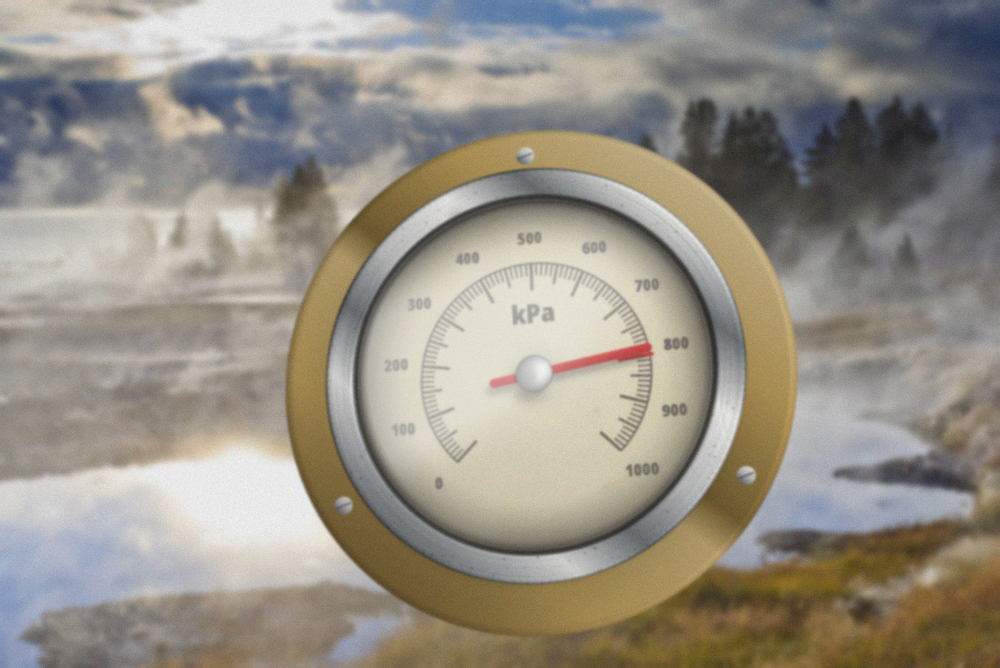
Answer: 800
